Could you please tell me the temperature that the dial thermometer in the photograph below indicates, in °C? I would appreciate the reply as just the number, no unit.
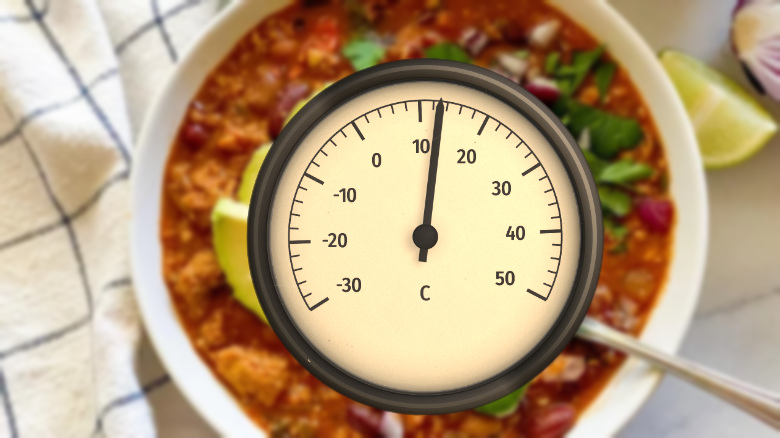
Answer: 13
